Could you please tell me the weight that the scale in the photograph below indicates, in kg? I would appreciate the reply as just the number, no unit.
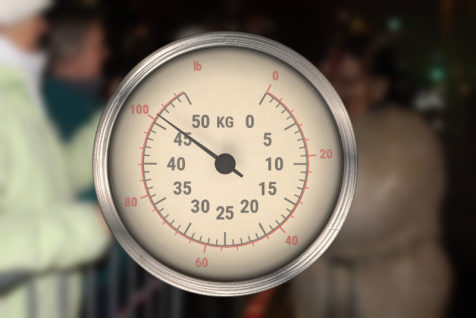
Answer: 46
